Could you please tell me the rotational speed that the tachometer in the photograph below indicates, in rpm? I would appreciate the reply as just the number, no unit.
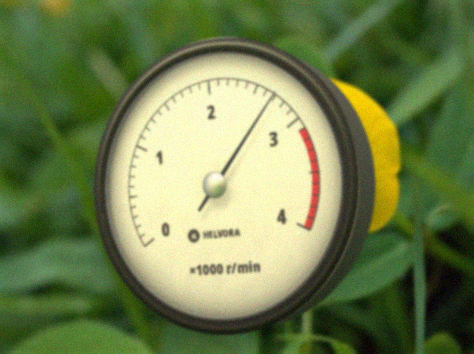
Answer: 2700
